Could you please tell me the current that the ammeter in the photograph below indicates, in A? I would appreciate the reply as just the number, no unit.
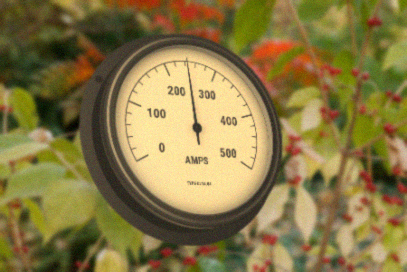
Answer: 240
